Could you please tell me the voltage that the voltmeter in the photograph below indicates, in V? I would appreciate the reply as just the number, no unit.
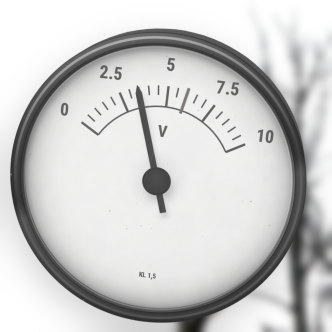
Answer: 3.5
